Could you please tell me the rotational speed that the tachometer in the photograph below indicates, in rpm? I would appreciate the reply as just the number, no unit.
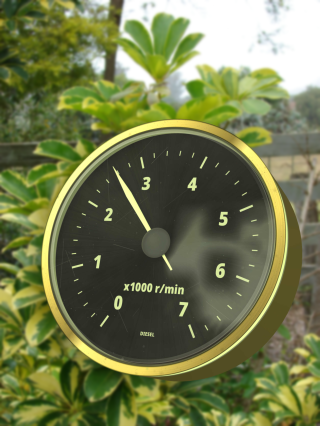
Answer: 2600
